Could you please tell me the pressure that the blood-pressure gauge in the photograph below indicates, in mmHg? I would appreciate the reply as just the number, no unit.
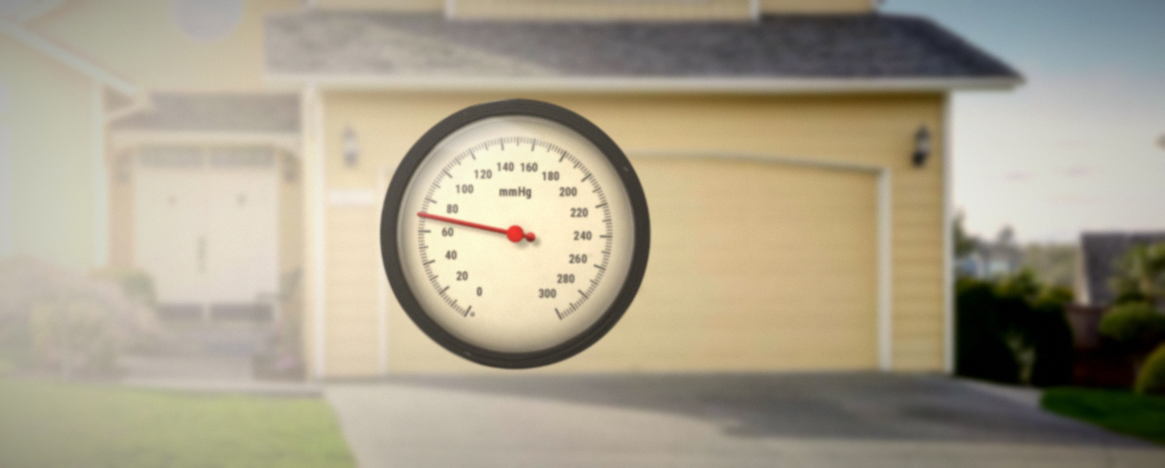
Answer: 70
